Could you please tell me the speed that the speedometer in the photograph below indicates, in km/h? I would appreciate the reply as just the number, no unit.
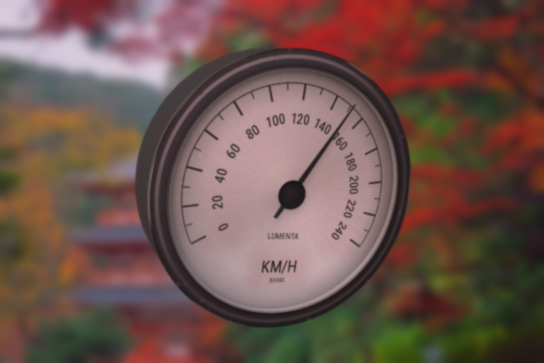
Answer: 150
